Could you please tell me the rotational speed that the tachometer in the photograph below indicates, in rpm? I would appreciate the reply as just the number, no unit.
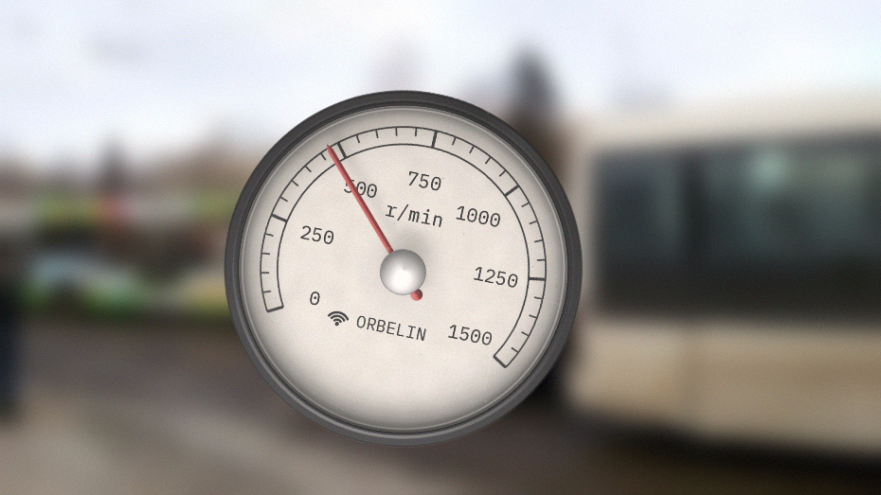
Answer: 475
